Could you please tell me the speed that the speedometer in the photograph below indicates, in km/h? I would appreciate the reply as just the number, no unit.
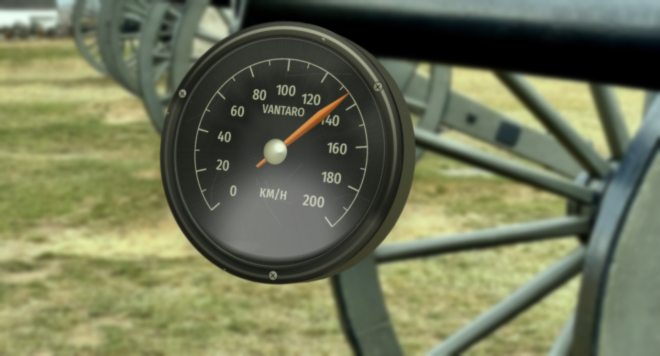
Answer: 135
